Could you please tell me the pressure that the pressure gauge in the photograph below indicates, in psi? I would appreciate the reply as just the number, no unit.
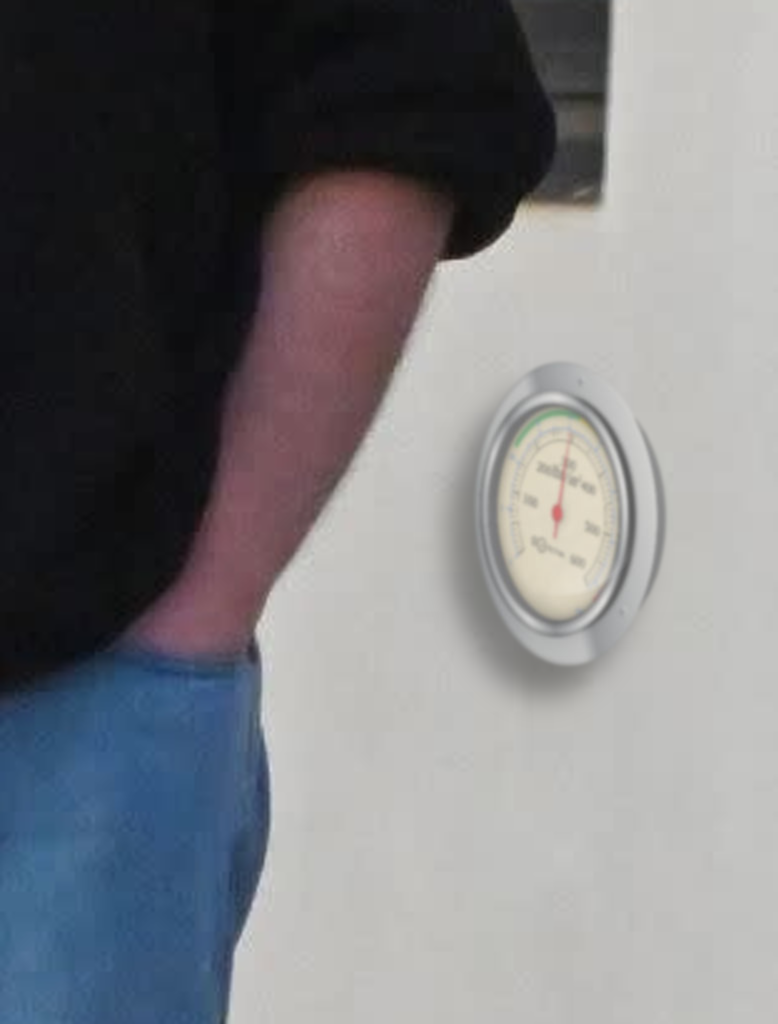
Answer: 300
